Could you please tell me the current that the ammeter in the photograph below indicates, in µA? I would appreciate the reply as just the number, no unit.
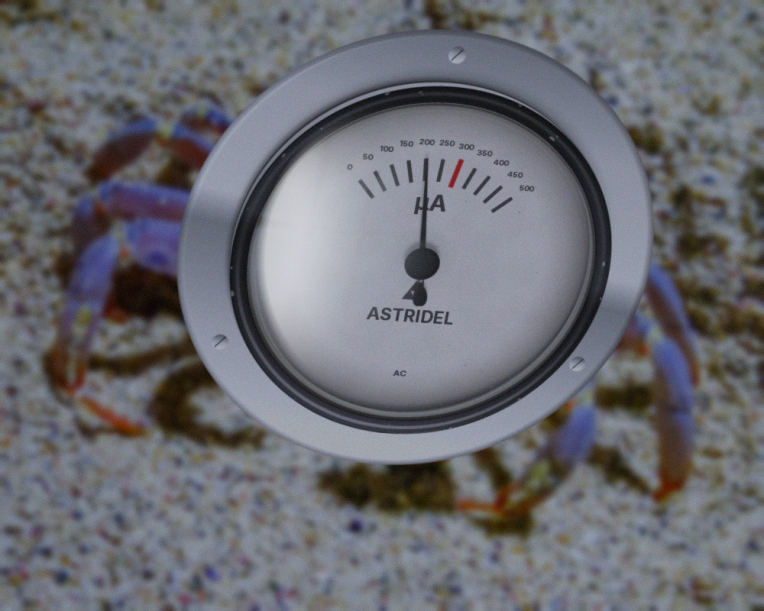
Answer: 200
